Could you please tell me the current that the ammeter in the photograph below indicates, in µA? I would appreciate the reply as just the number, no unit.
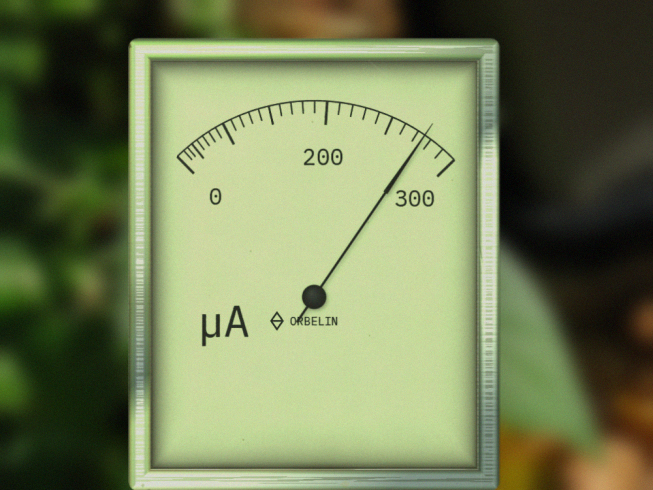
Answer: 275
